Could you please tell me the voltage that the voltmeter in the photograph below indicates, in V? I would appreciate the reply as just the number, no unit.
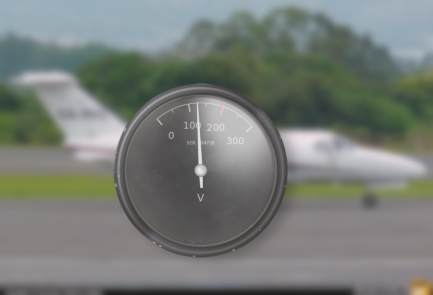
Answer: 125
